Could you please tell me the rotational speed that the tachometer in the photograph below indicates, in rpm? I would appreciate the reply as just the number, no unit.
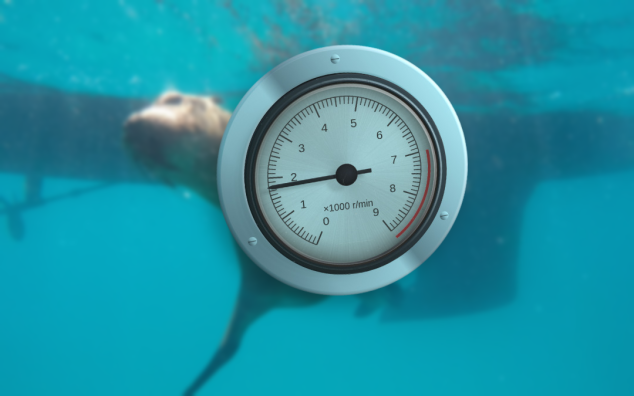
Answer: 1800
